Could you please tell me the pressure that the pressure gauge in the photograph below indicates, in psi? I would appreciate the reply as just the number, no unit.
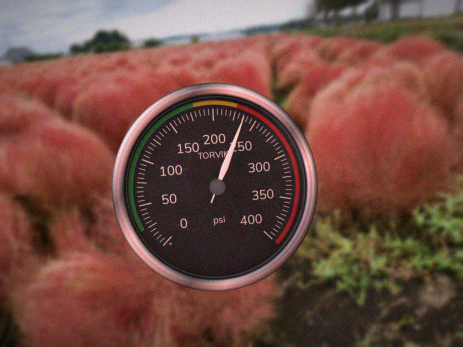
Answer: 235
